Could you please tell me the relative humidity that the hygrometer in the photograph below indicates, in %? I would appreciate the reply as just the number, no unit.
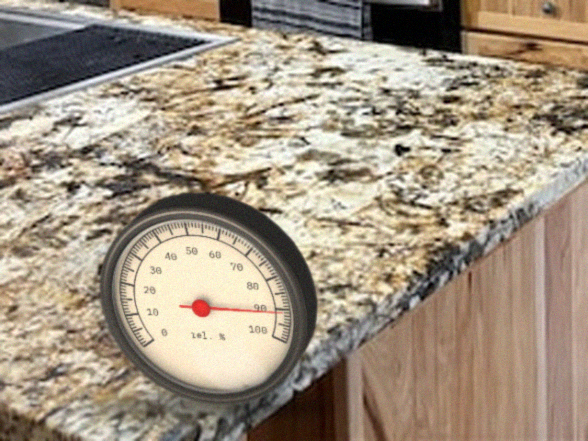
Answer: 90
